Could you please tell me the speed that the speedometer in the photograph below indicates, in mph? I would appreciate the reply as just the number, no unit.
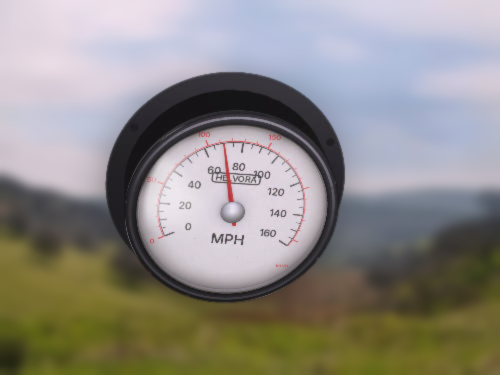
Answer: 70
